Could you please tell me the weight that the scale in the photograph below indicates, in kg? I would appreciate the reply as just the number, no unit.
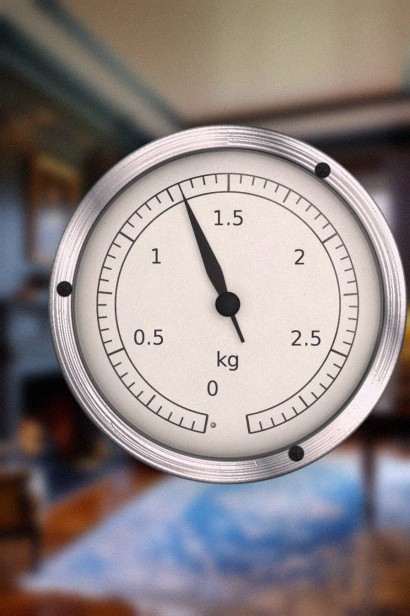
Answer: 1.3
